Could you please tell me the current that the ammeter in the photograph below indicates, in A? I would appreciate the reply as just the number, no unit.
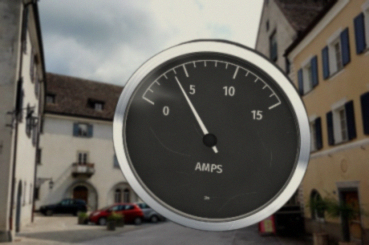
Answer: 4
